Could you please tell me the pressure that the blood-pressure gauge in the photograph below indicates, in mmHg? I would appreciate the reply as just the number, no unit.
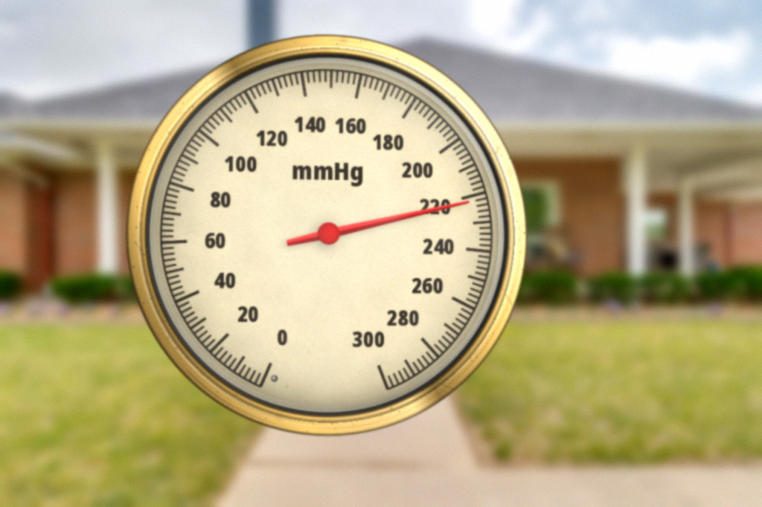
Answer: 222
